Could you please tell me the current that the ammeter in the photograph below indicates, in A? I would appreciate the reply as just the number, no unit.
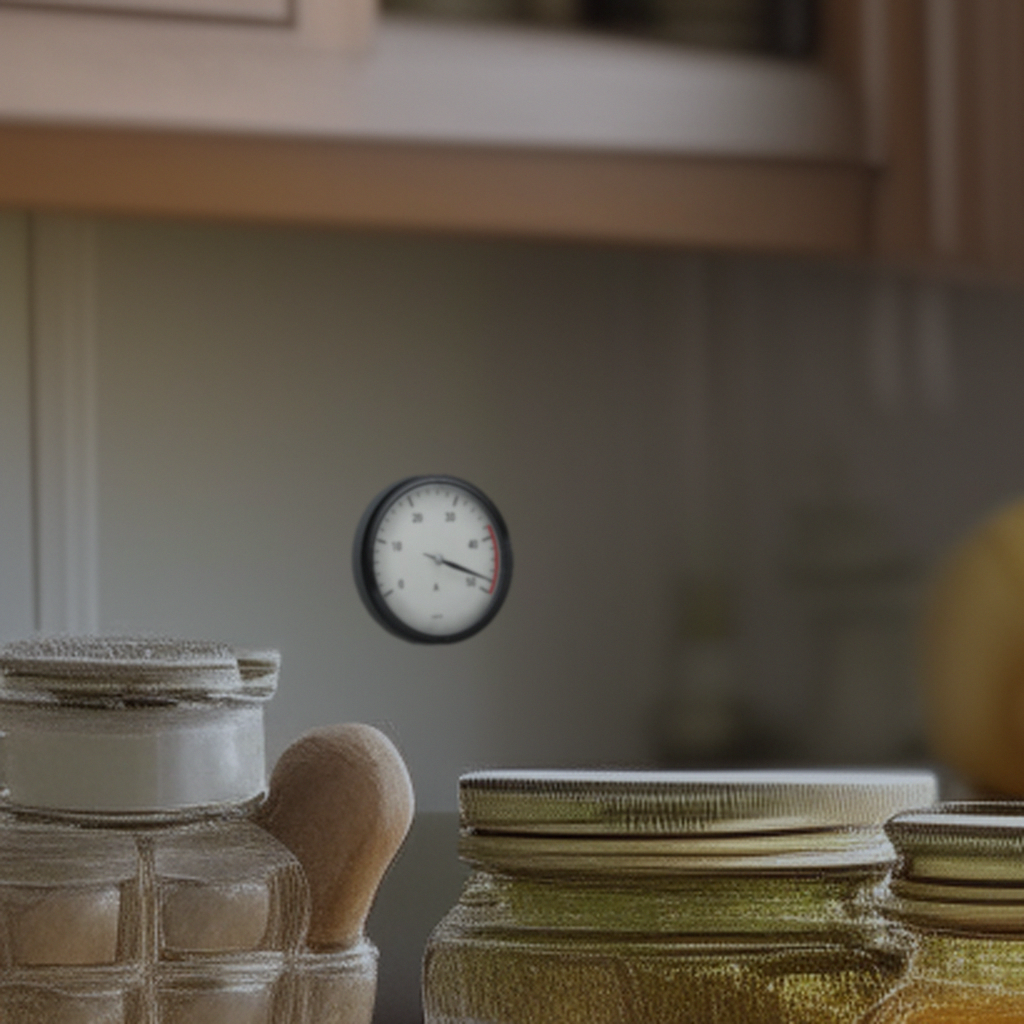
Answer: 48
